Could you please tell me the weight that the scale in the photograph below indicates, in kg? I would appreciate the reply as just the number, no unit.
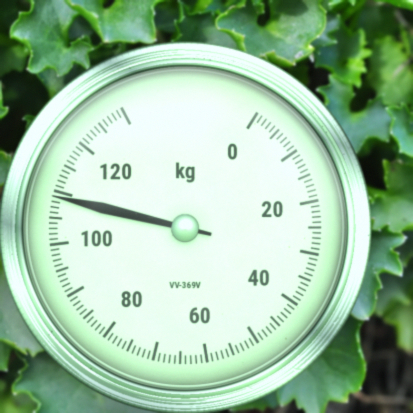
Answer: 109
